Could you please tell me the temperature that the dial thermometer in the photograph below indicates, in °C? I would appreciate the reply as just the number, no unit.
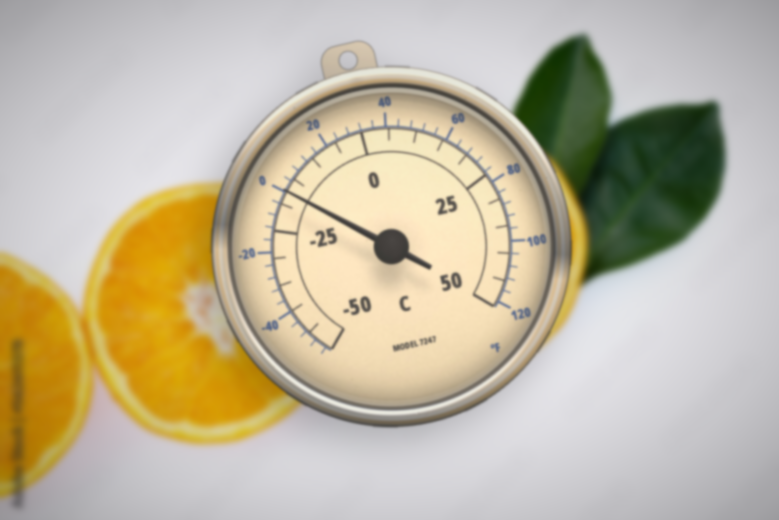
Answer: -17.5
